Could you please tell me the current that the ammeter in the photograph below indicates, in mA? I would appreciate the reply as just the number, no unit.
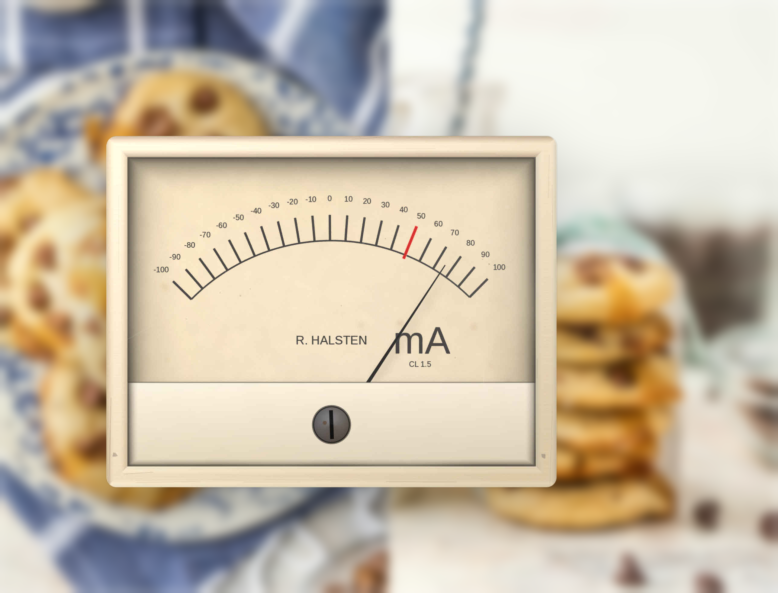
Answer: 75
